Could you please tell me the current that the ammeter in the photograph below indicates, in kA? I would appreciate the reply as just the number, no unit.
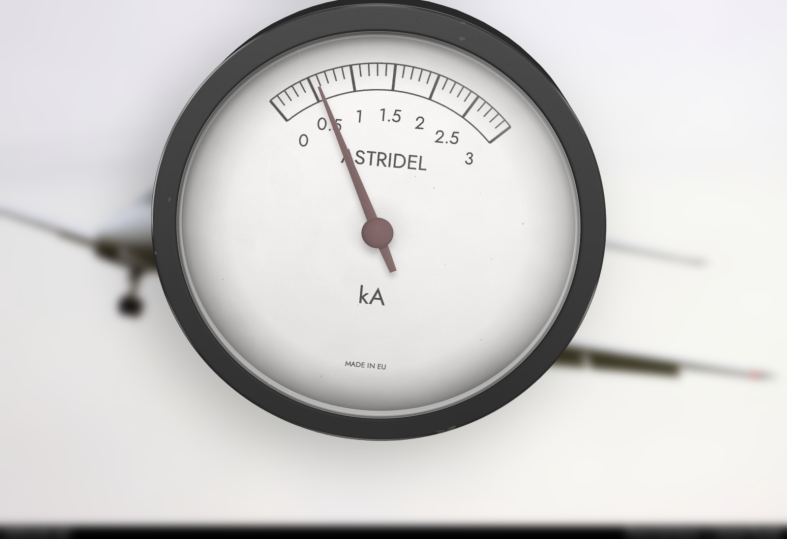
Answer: 0.6
